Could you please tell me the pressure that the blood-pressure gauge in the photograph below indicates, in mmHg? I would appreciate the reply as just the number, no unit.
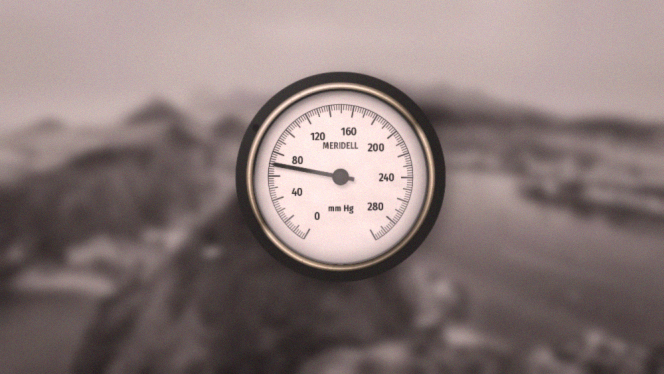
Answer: 70
